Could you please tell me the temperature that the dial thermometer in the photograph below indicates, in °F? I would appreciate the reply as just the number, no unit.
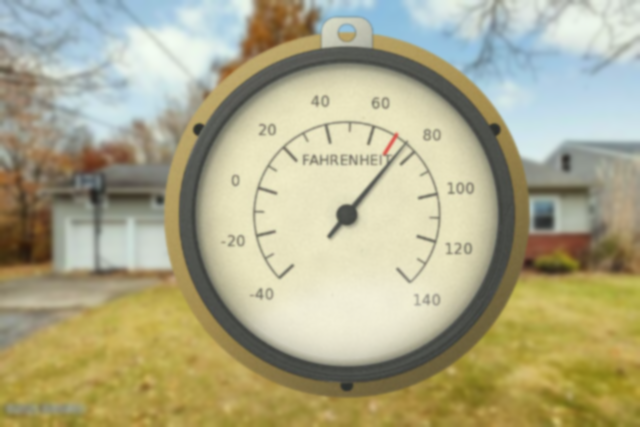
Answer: 75
